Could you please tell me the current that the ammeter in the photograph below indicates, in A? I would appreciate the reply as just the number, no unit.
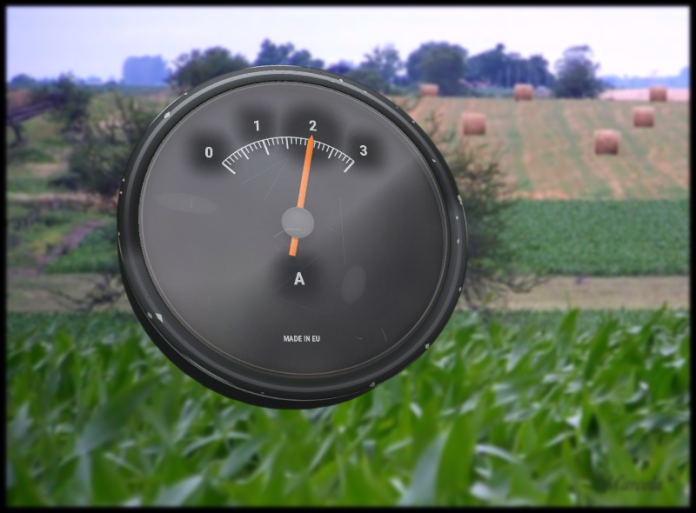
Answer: 2
